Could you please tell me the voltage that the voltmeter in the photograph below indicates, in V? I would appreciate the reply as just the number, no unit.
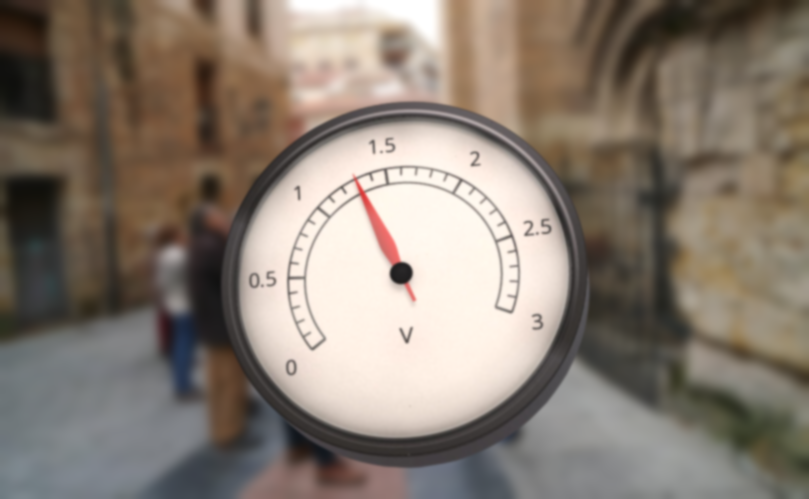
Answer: 1.3
